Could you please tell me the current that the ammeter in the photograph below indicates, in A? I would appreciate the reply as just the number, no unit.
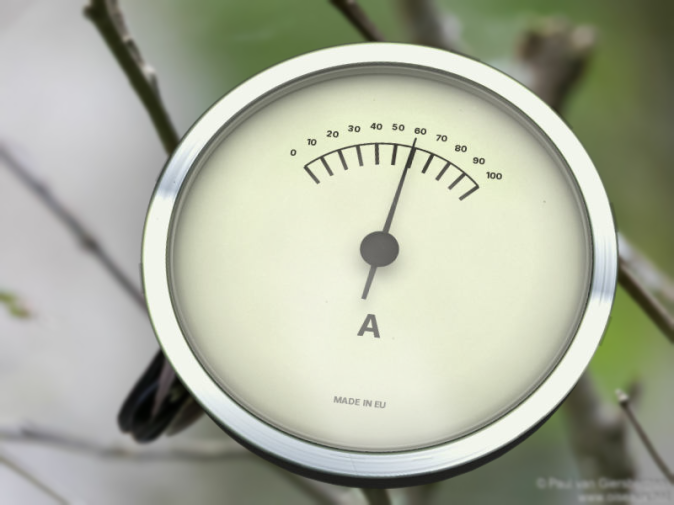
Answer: 60
